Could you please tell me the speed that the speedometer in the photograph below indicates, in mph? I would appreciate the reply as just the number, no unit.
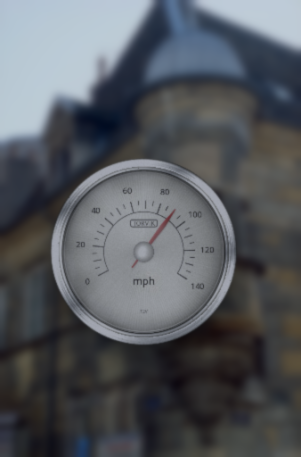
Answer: 90
